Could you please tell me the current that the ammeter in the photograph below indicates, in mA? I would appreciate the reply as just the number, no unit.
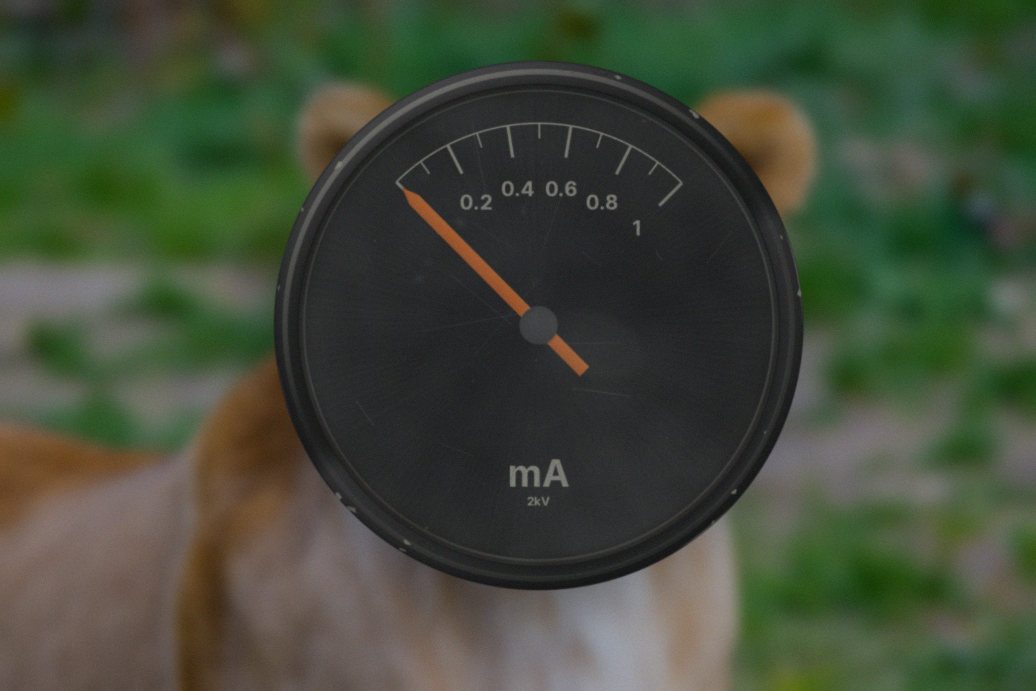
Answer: 0
